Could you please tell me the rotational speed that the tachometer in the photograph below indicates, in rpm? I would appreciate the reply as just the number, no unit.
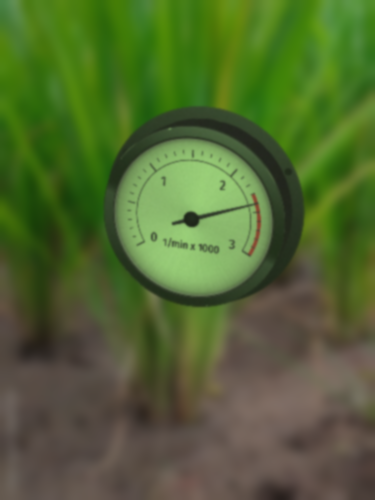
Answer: 2400
